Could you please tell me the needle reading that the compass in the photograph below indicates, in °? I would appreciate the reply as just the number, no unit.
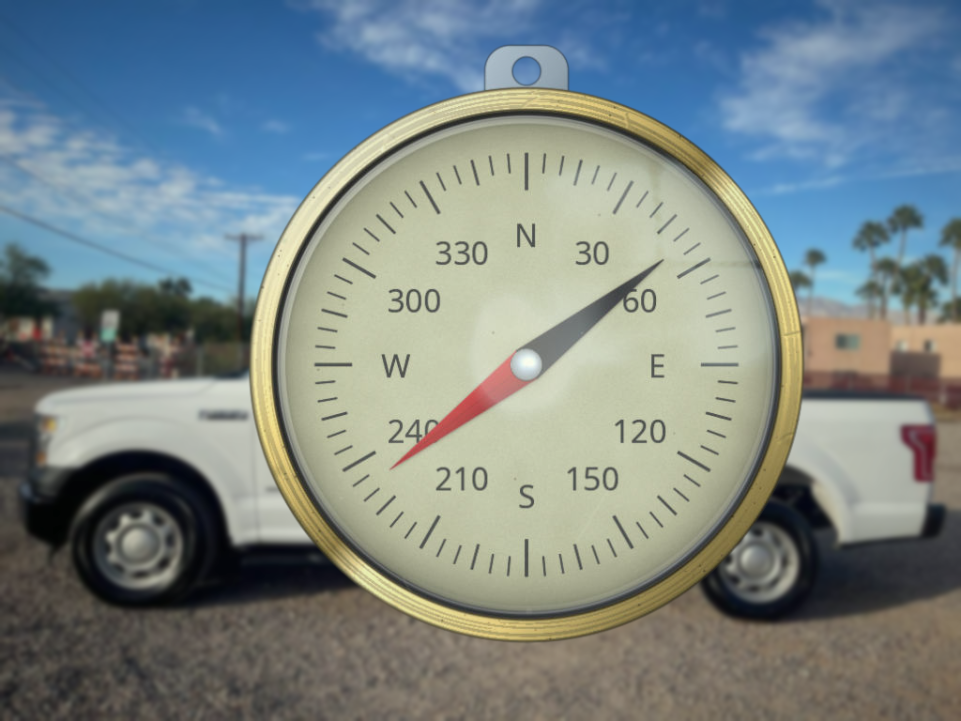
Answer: 232.5
